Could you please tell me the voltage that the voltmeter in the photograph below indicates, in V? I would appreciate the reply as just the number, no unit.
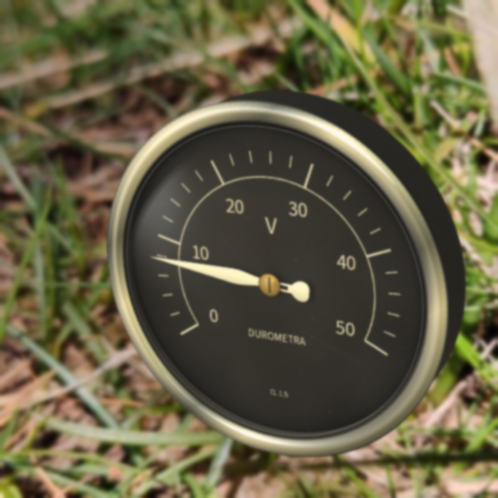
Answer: 8
